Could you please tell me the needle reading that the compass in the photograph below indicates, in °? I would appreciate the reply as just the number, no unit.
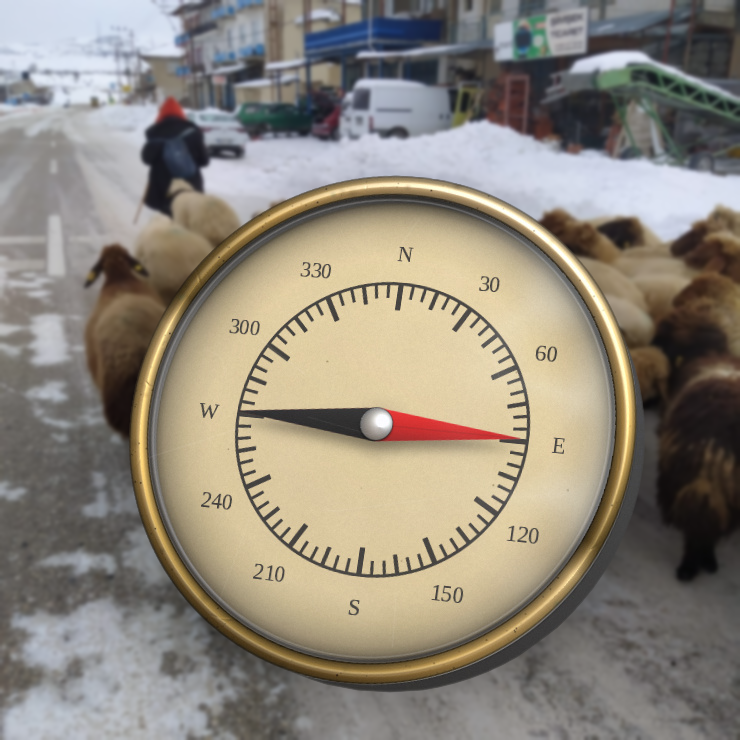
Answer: 90
